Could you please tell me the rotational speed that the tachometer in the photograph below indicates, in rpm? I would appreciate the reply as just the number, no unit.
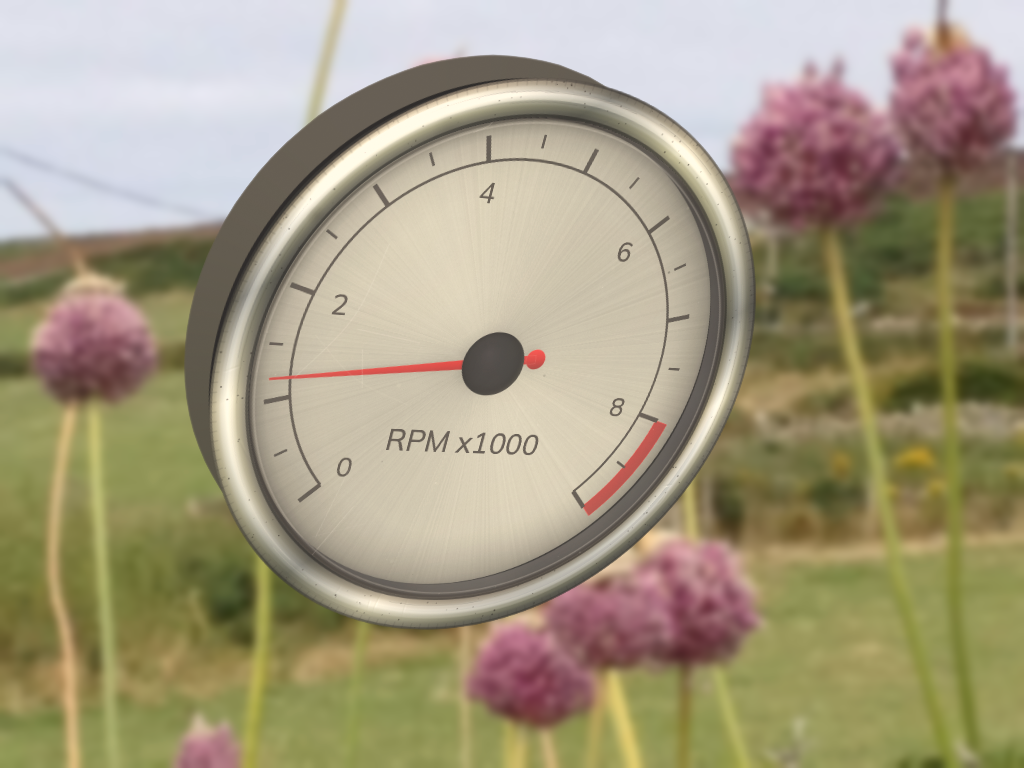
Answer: 1250
